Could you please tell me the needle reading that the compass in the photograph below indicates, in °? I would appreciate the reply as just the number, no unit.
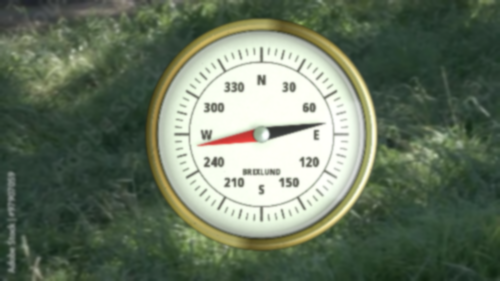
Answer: 260
